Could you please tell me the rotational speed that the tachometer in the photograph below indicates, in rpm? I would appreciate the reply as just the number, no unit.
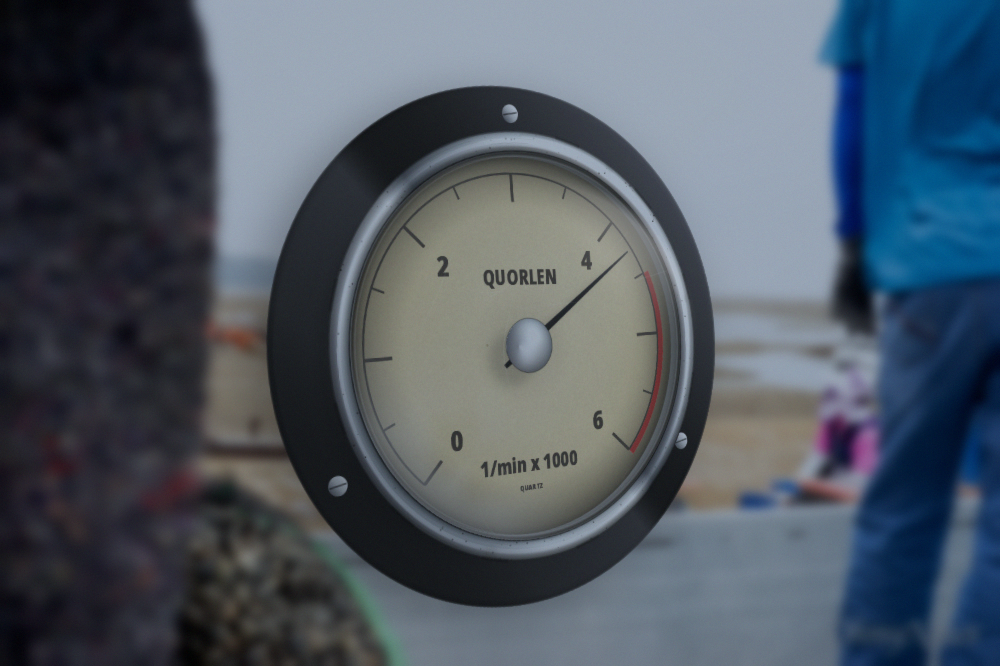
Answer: 4250
